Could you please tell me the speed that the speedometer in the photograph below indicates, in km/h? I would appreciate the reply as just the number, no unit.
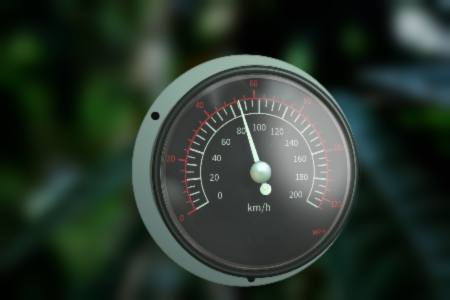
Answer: 85
